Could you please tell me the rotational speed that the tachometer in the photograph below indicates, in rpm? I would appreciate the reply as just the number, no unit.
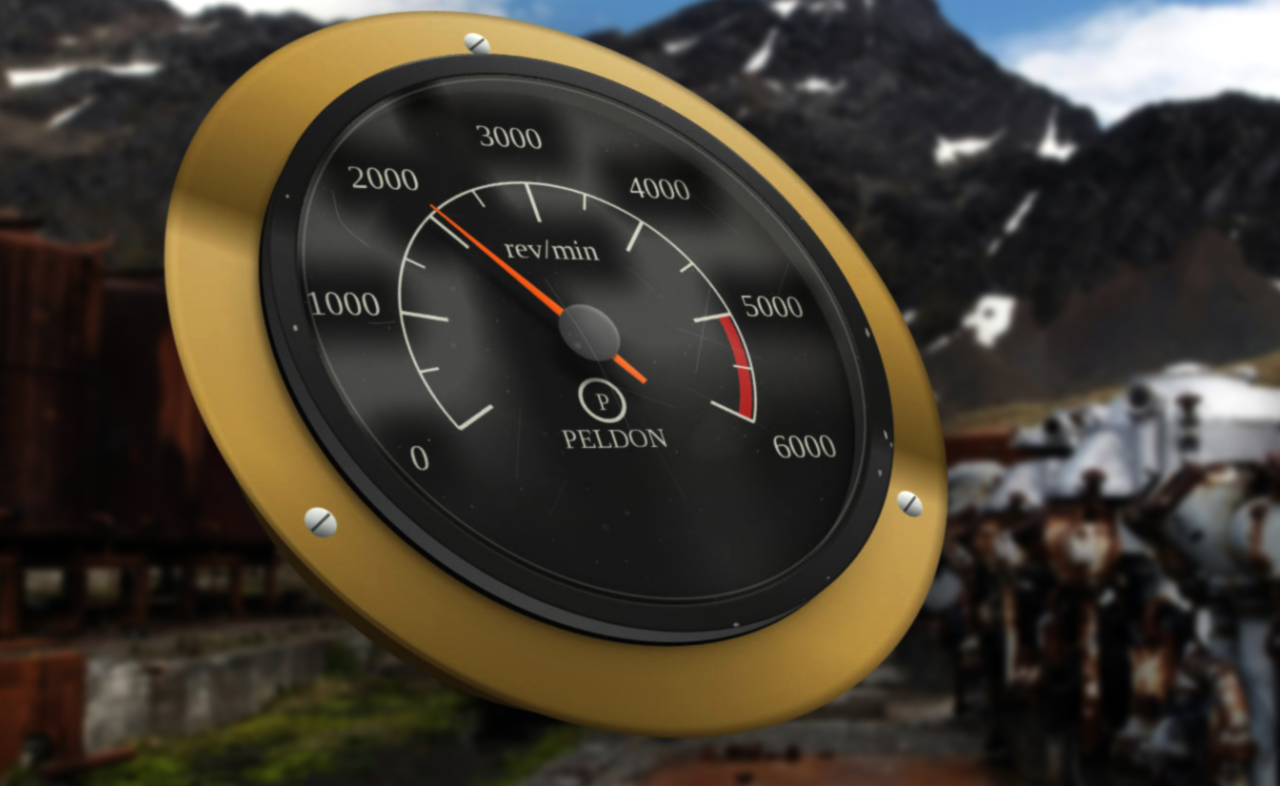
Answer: 2000
